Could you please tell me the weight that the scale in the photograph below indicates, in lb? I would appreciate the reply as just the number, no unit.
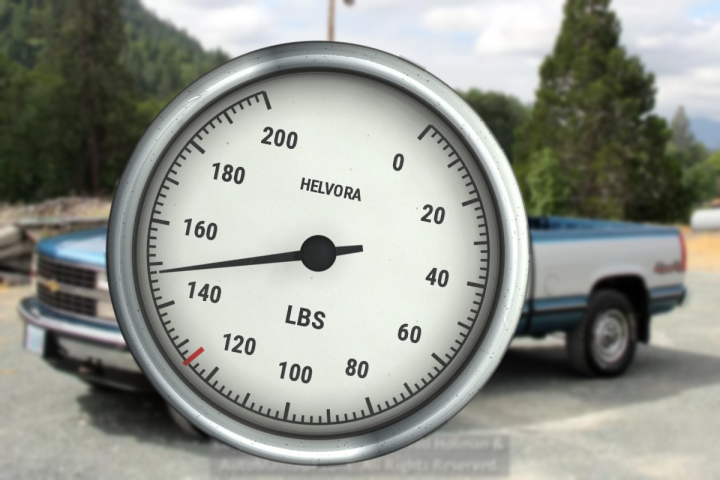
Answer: 148
